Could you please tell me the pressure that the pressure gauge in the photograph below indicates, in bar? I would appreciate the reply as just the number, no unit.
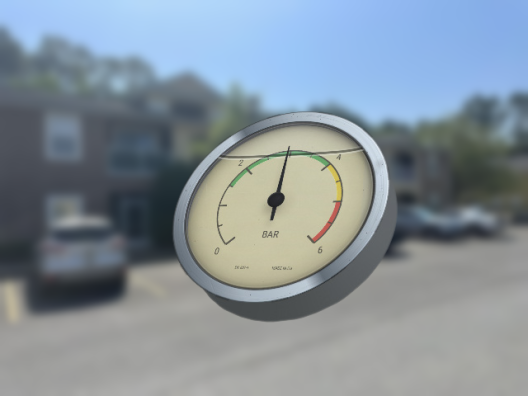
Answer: 3
